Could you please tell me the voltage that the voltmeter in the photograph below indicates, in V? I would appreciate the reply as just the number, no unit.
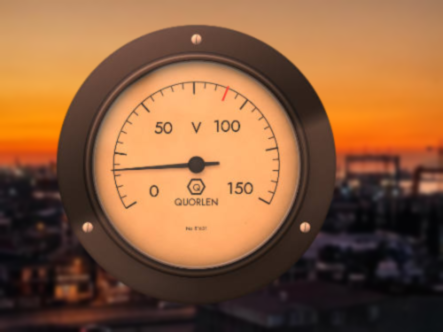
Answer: 17.5
